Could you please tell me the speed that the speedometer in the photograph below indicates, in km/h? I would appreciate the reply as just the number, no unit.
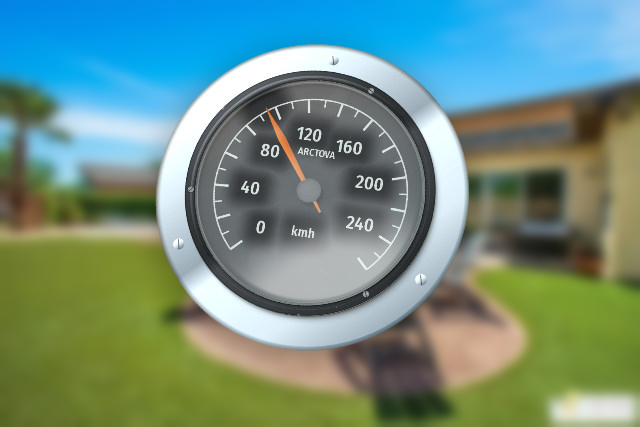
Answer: 95
